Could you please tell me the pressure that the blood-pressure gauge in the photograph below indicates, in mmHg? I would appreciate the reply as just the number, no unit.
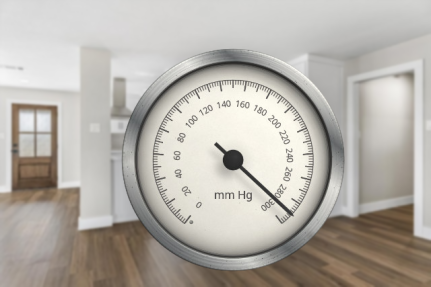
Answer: 290
